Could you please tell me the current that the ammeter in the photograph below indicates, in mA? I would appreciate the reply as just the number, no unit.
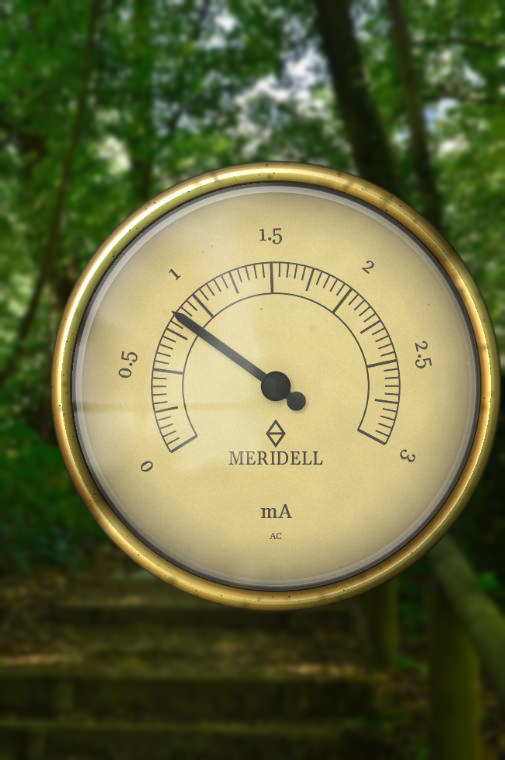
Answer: 0.85
